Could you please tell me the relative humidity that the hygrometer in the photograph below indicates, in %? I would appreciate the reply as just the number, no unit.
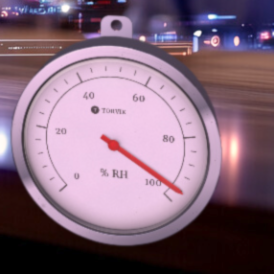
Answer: 96
